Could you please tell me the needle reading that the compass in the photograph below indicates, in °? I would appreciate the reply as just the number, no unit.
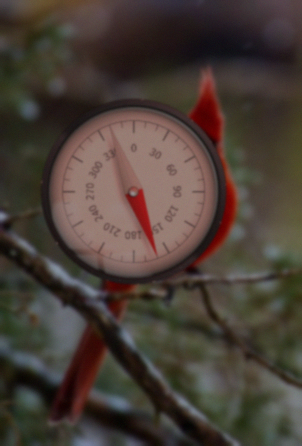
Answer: 160
